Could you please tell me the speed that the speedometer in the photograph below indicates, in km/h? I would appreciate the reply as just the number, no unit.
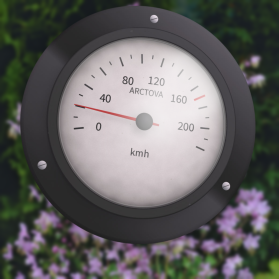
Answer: 20
